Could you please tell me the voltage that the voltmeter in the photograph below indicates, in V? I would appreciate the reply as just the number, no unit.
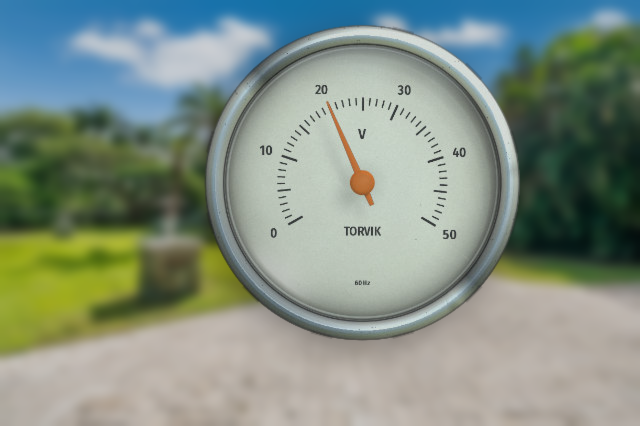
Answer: 20
